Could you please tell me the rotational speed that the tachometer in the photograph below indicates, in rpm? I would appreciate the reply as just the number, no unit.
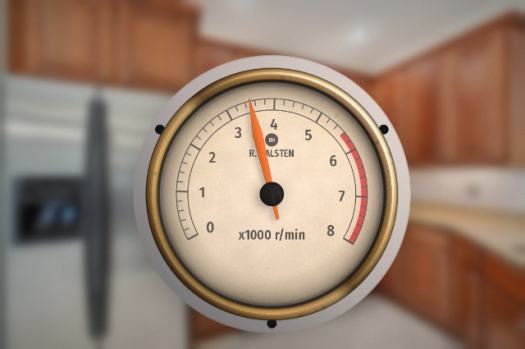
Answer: 3500
